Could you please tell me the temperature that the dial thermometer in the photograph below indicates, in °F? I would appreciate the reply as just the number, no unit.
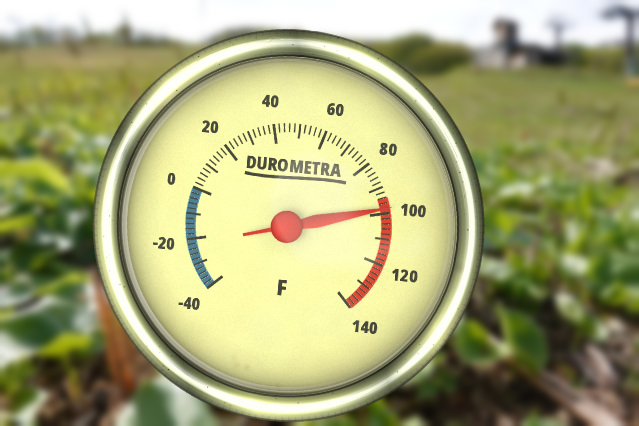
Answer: 98
